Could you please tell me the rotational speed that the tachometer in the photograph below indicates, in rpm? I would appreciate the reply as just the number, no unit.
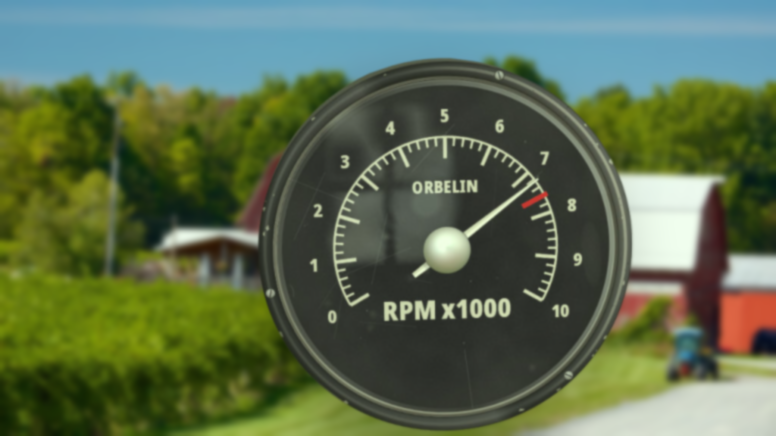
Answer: 7200
